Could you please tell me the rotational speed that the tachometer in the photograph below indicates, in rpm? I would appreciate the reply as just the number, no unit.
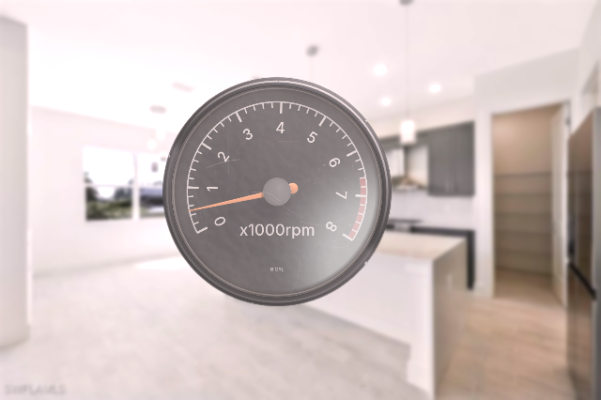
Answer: 500
